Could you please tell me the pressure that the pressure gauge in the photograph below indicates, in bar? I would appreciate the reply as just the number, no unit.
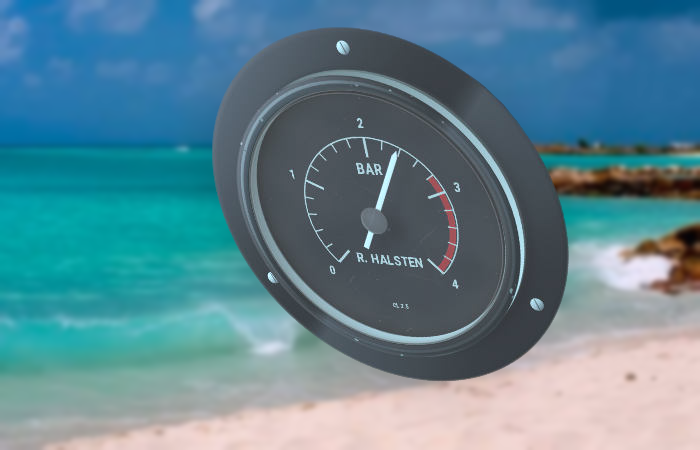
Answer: 2.4
